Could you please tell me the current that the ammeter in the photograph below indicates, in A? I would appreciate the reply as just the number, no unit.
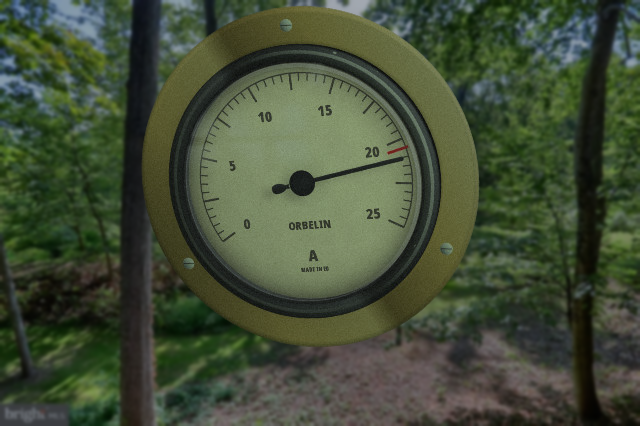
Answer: 21
